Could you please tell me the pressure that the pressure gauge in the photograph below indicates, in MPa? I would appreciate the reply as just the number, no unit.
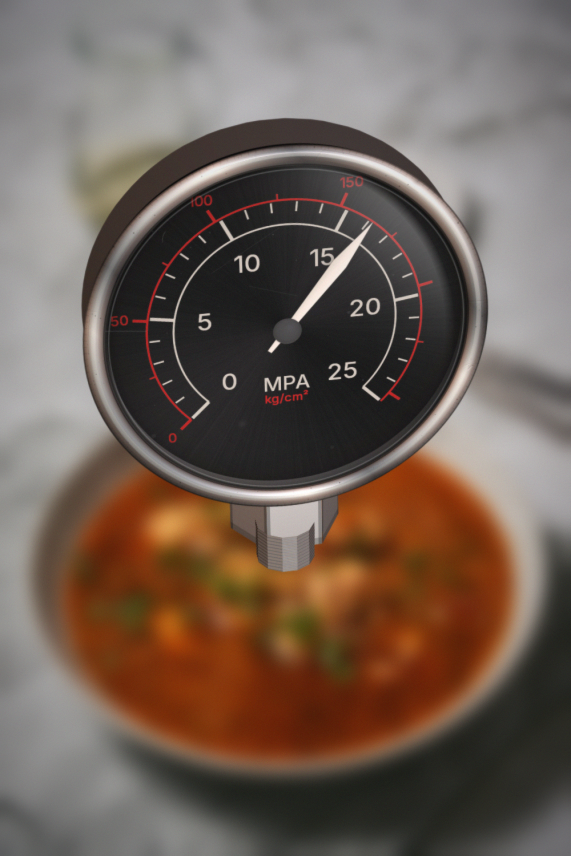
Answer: 16
